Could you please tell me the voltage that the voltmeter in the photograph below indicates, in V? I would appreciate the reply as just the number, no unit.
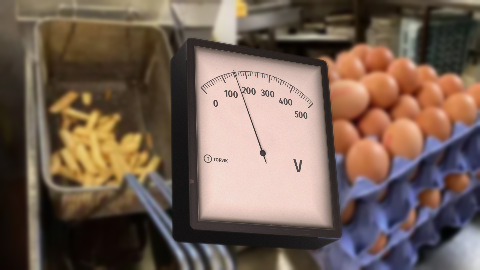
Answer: 150
